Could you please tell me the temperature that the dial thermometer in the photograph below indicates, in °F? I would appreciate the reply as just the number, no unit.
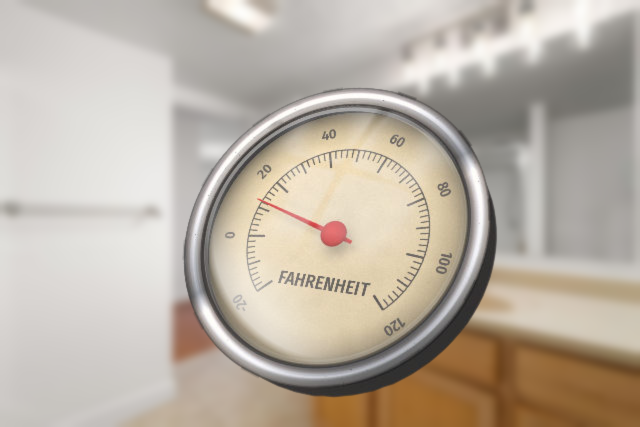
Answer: 12
